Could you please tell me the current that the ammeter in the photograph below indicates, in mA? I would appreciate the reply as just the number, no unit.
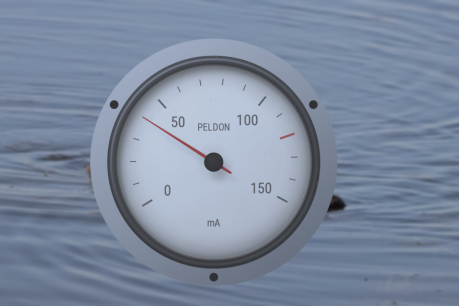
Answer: 40
